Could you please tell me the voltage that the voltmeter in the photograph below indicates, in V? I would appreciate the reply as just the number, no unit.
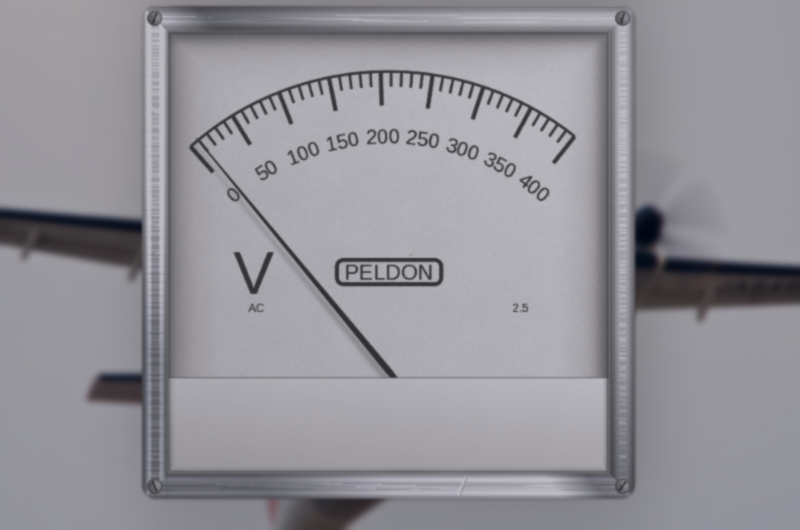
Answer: 10
